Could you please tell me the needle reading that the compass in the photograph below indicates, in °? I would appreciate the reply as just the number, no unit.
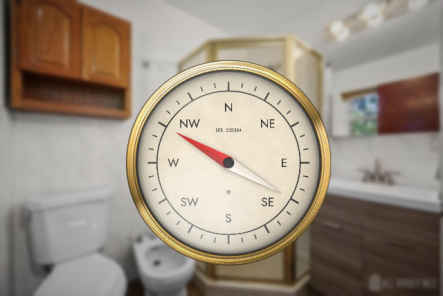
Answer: 300
